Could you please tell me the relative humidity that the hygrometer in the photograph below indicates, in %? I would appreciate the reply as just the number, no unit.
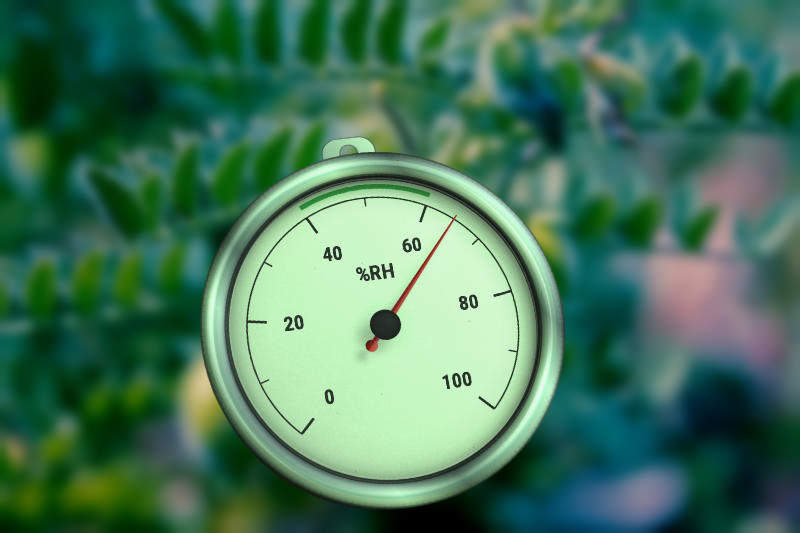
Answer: 65
